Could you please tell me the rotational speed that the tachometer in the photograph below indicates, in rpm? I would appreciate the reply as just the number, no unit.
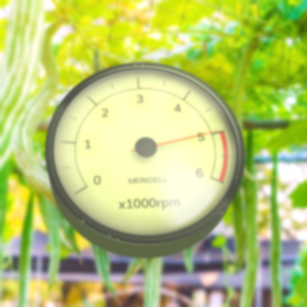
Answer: 5000
